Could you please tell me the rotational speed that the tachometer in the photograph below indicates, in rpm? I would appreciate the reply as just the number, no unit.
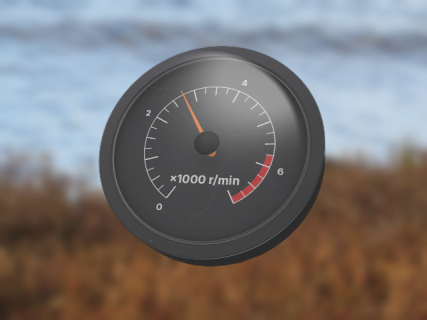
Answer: 2750
